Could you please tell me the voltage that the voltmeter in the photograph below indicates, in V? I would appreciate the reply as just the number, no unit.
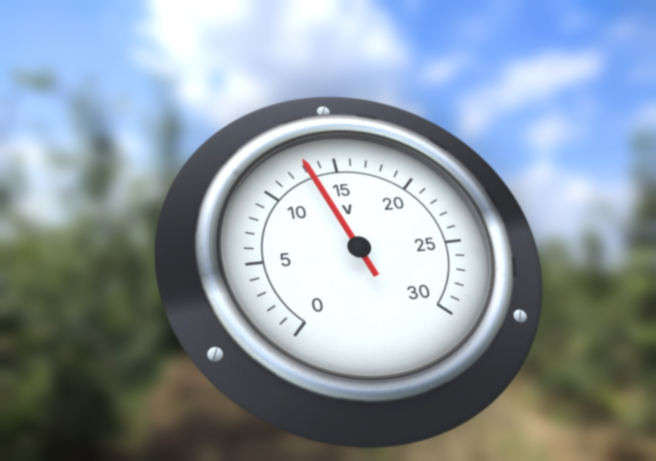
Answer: 13
